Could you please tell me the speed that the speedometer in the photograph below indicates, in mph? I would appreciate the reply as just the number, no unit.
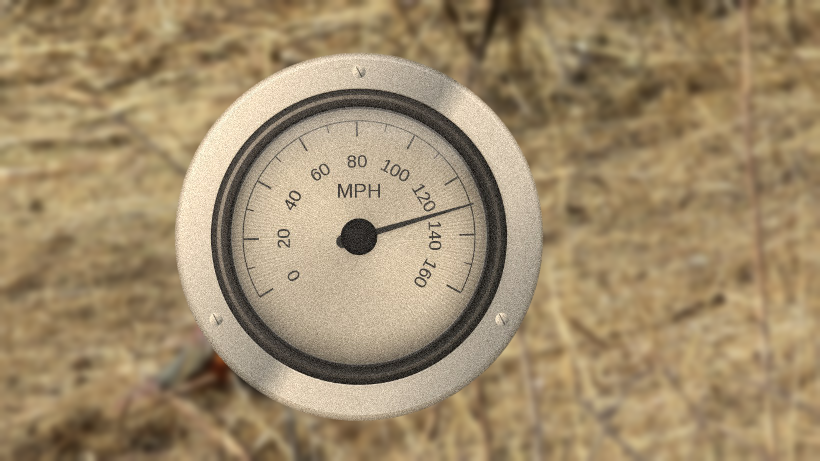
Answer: 130
